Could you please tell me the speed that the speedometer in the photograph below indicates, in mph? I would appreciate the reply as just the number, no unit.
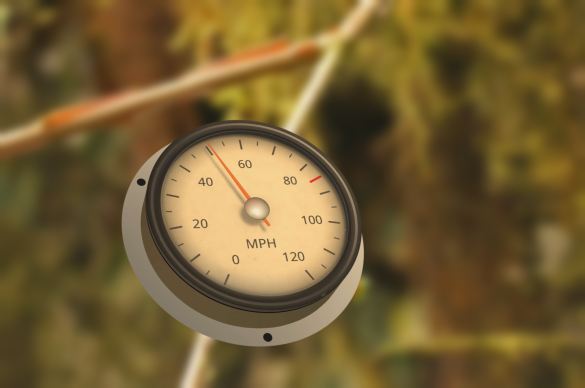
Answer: 50
